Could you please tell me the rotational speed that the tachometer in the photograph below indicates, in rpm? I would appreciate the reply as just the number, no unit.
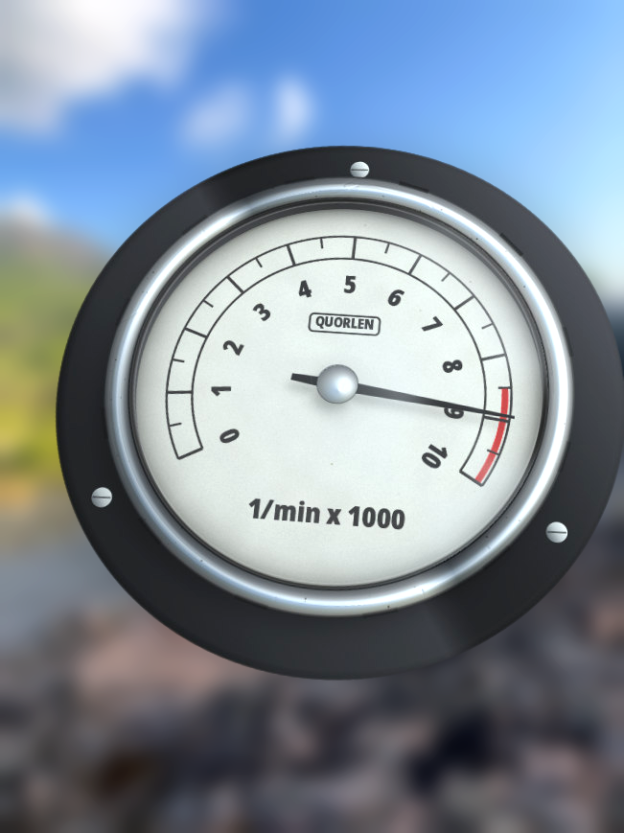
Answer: 9000
